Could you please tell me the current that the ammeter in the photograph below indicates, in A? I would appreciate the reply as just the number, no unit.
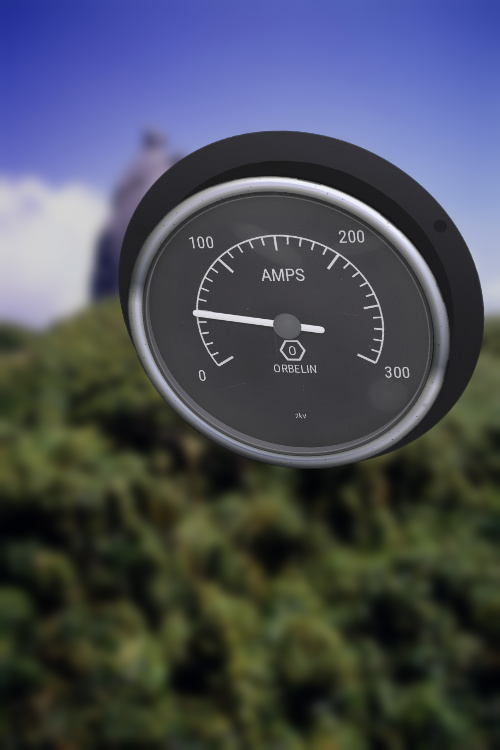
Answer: 50
